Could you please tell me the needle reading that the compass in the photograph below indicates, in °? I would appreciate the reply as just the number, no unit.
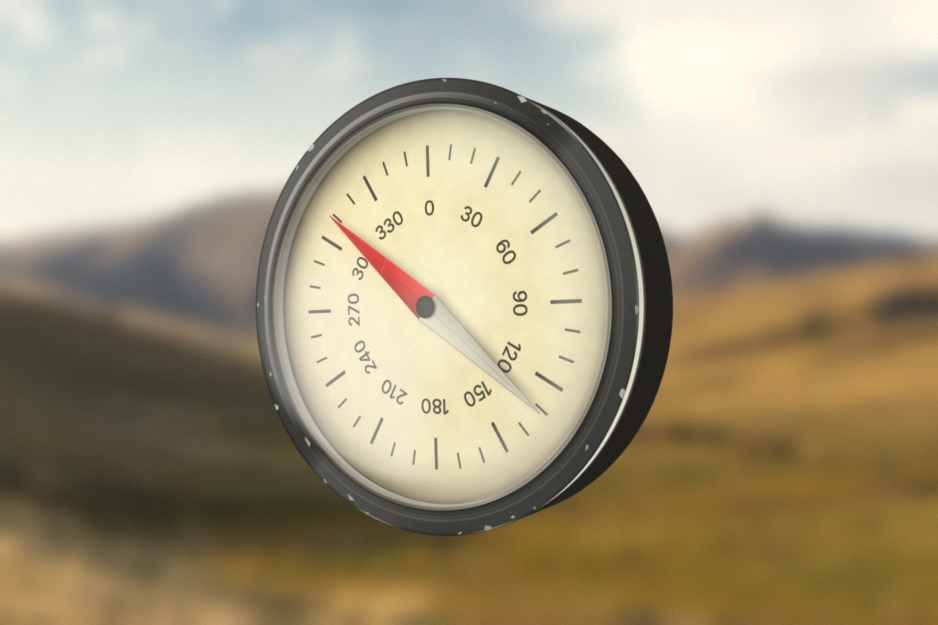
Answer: 310
